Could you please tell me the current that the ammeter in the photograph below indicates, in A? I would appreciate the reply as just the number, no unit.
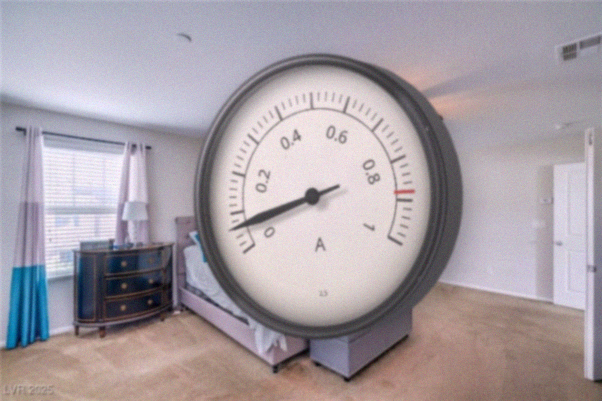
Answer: 0.06
